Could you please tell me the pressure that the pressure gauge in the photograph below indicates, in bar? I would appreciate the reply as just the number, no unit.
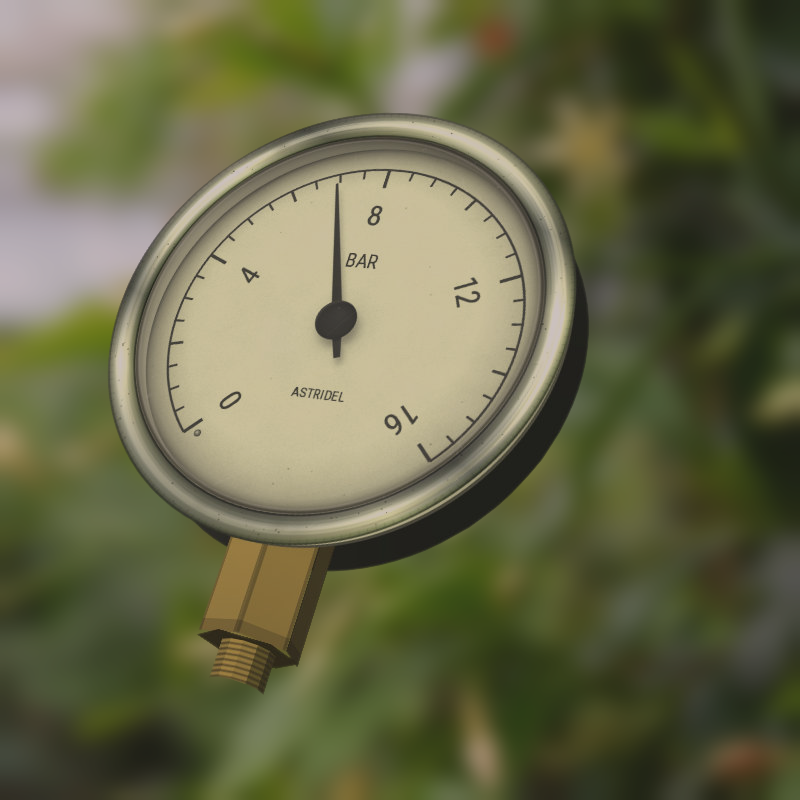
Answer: 7
